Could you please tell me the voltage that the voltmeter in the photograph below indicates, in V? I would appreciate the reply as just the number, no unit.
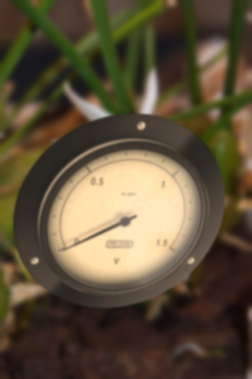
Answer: 0
